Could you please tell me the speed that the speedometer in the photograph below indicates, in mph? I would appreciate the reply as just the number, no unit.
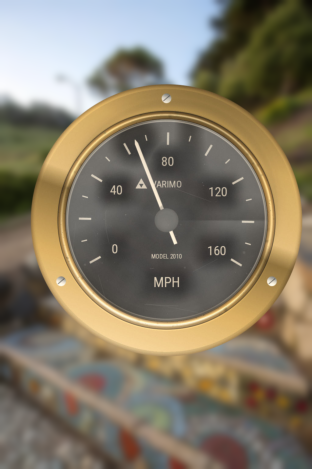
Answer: 65
